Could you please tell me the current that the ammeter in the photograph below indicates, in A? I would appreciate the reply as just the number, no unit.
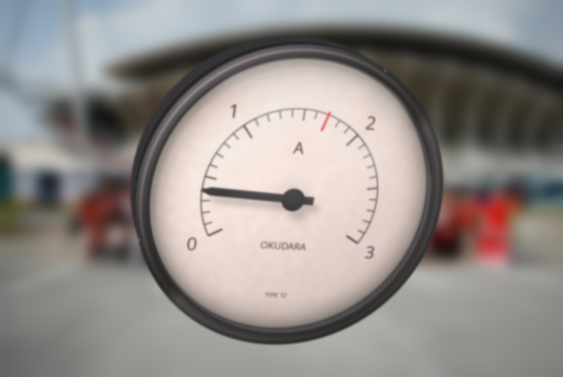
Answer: 0.4
